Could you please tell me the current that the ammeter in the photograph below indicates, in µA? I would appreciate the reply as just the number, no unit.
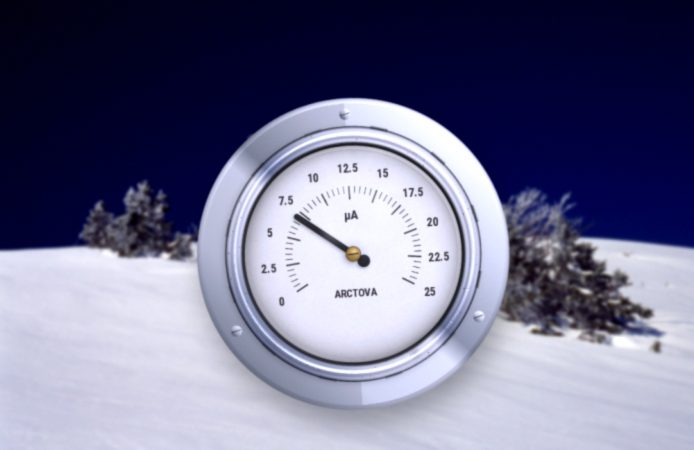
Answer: 7
